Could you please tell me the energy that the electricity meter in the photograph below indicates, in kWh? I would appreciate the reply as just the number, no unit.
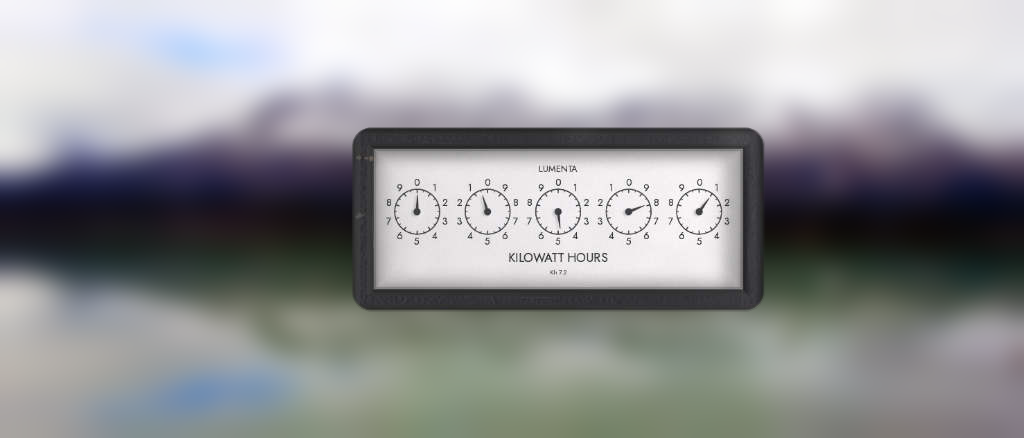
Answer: 481
